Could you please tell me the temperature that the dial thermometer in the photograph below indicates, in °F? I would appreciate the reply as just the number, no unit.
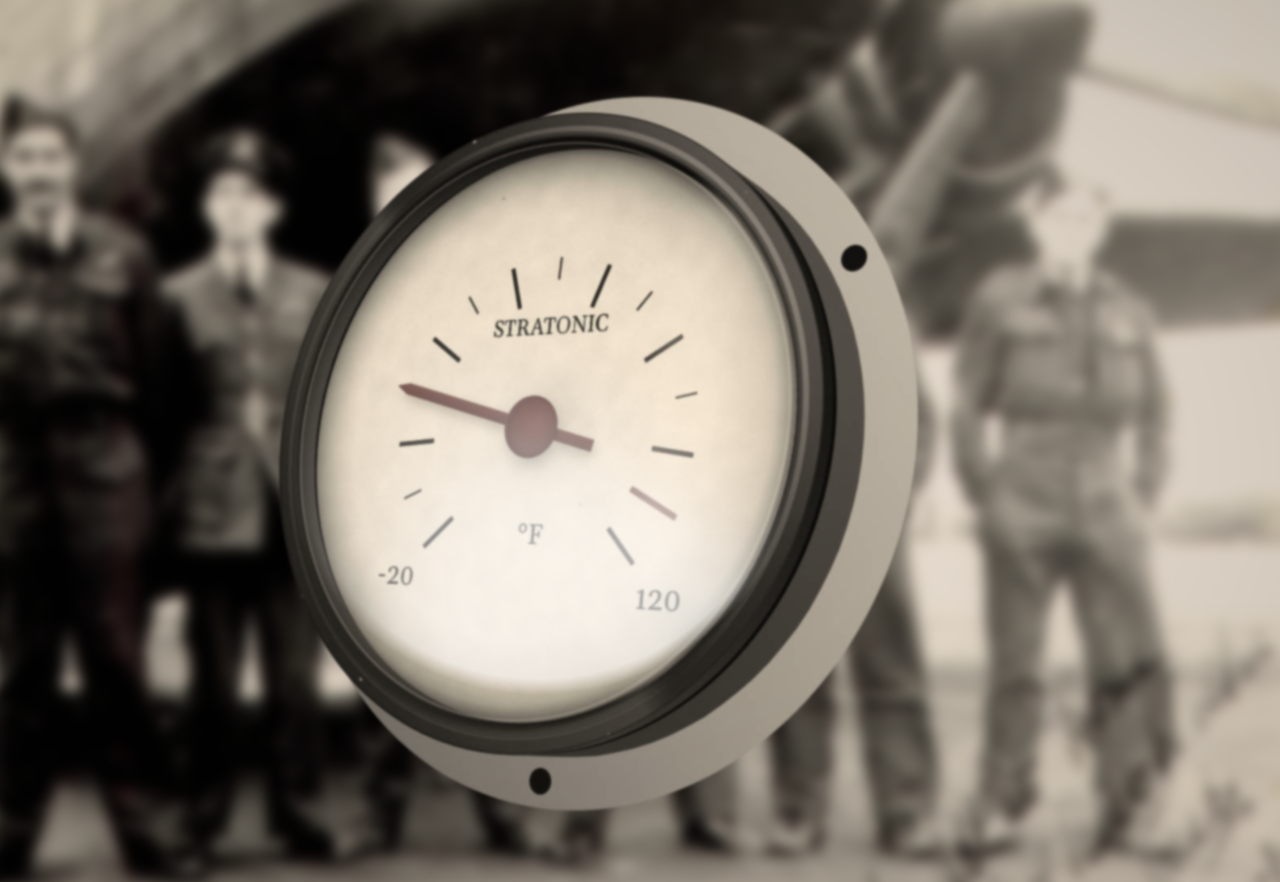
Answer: 10
